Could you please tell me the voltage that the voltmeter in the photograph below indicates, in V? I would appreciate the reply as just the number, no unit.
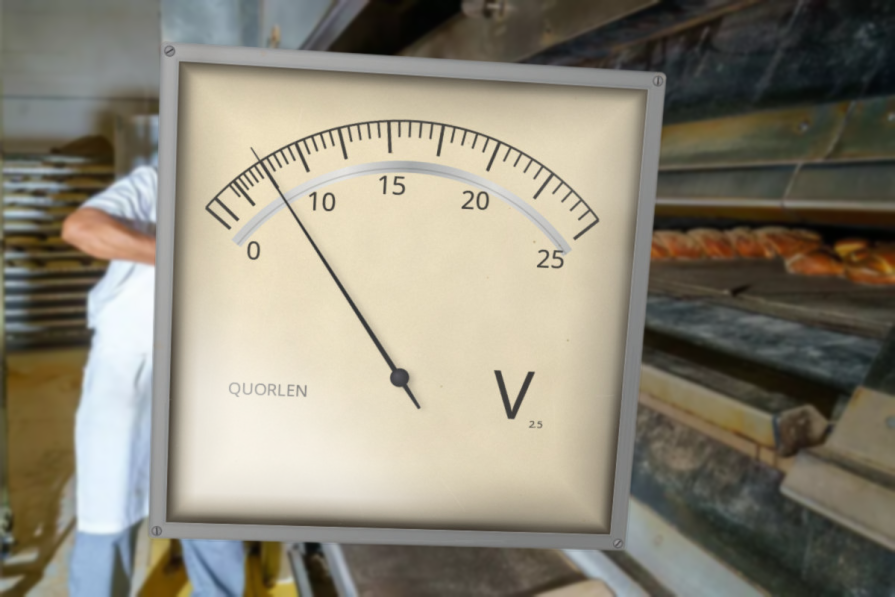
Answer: 7.5
